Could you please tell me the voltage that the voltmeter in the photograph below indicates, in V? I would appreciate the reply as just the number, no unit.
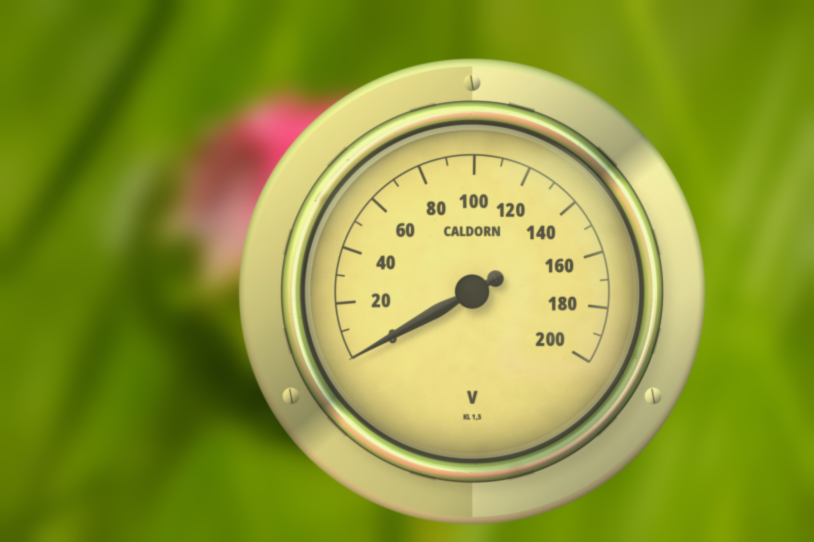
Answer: 0
